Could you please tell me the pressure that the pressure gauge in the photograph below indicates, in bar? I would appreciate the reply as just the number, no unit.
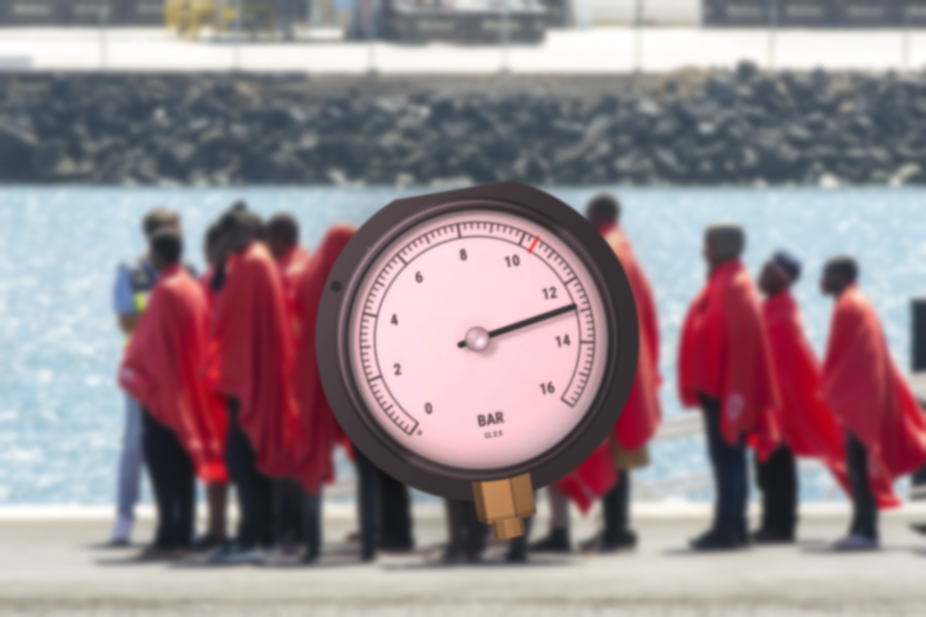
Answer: 12.8
